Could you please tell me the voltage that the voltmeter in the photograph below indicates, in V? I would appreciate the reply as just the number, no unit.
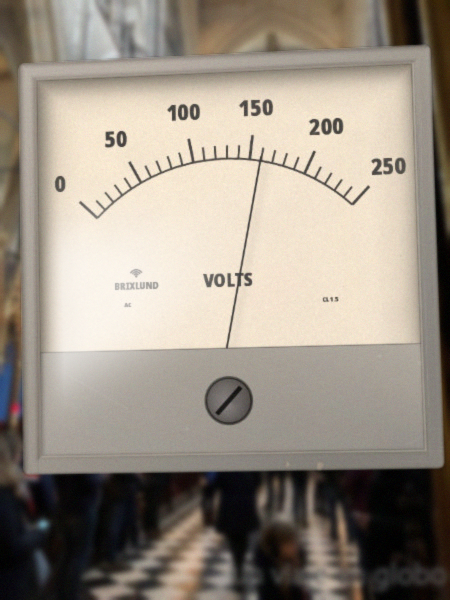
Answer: 160
